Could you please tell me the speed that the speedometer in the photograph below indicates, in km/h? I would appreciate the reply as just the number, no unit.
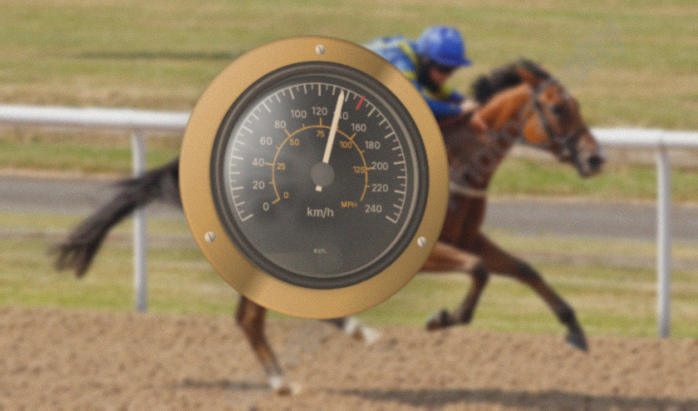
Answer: 135
